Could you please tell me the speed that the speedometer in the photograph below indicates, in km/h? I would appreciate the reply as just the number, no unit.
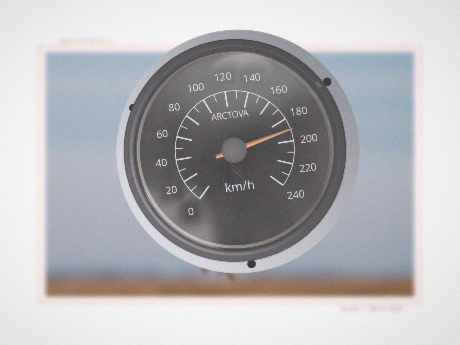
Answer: 190
